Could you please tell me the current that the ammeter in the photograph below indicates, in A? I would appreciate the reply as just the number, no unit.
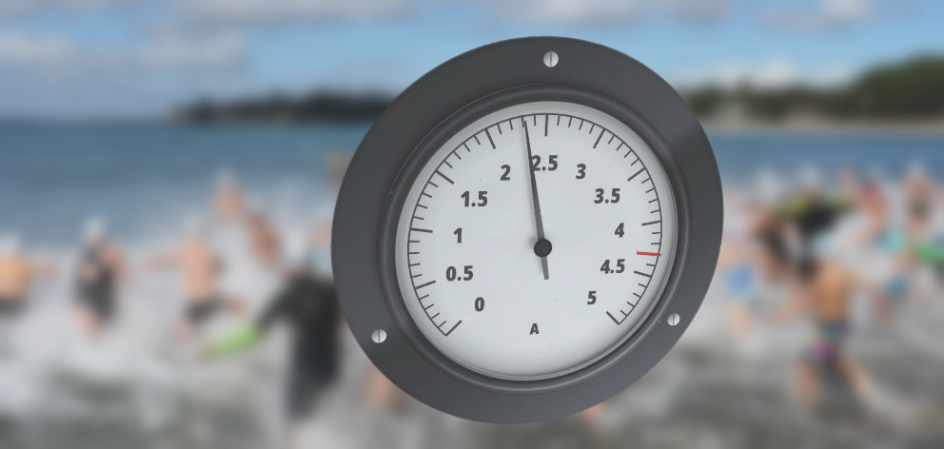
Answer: 2.3
